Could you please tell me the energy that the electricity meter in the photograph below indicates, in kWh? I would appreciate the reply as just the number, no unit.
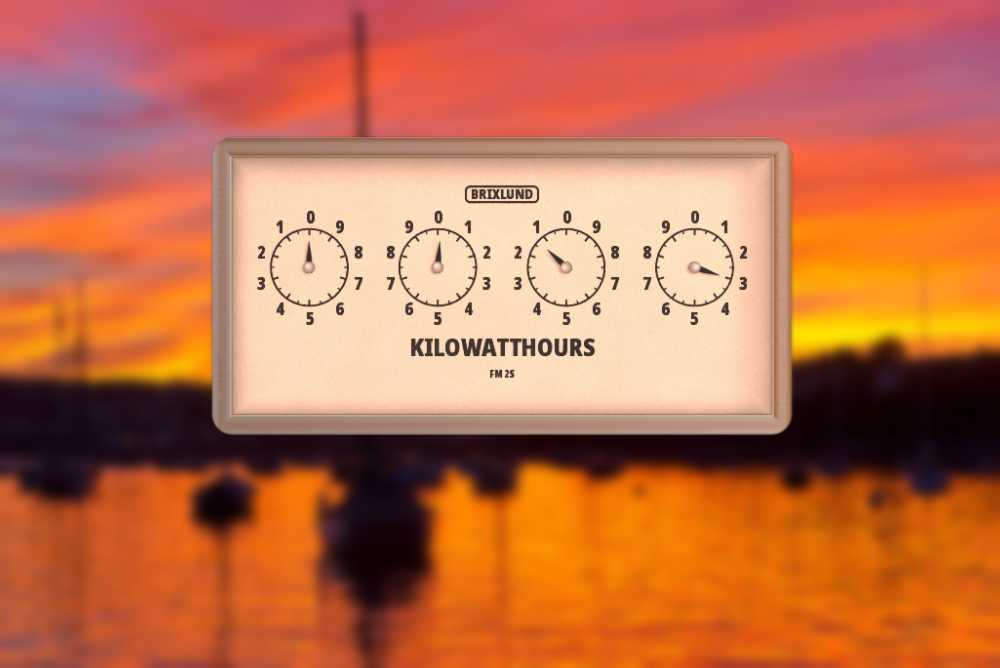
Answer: 13
